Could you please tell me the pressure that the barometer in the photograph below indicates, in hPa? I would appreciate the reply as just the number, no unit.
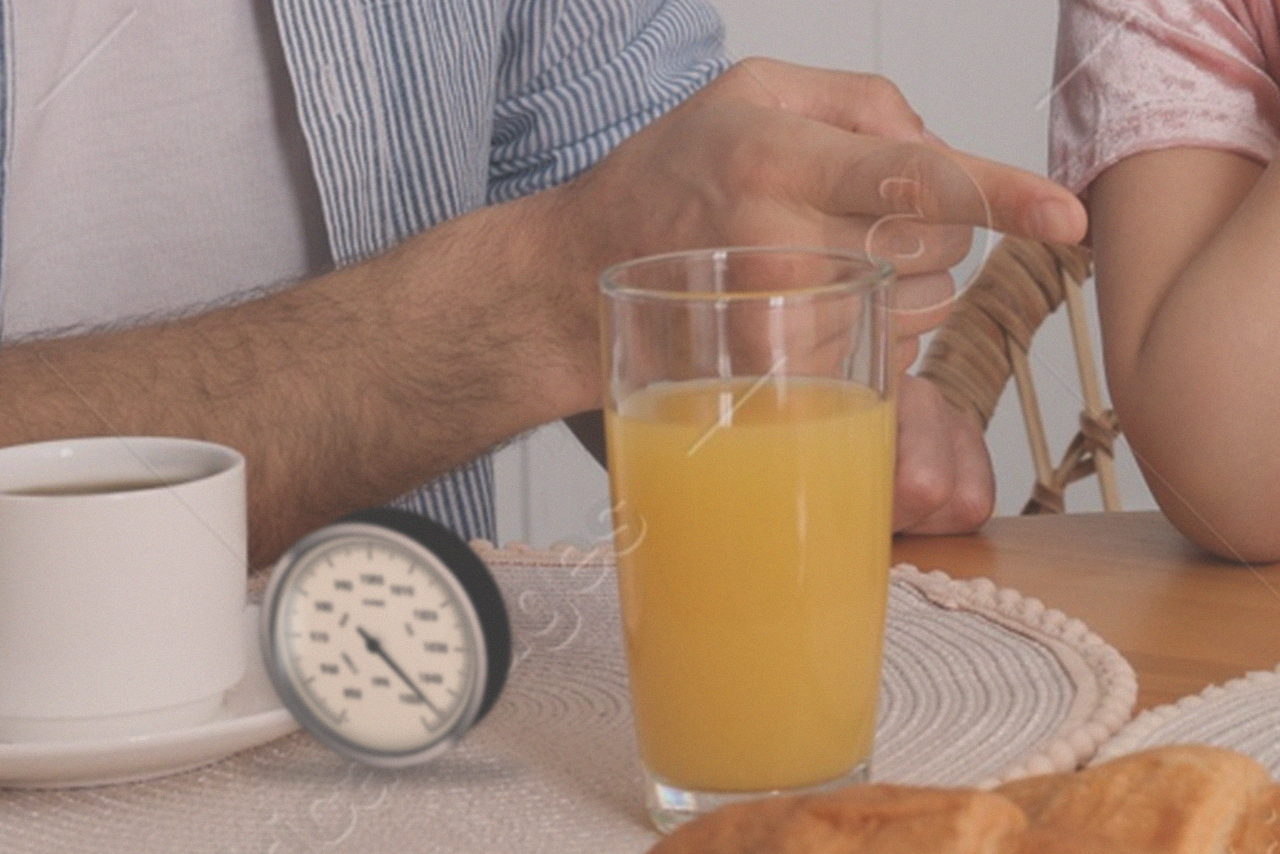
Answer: 1045
